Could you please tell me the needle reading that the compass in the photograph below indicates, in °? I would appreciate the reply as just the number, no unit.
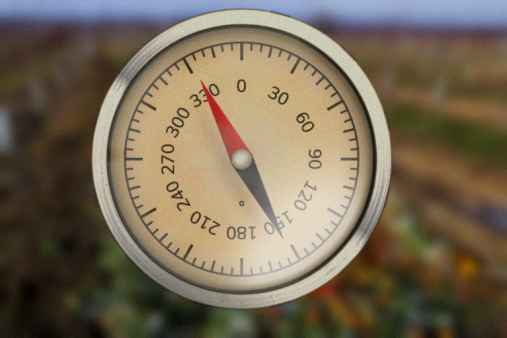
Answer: 332.5
